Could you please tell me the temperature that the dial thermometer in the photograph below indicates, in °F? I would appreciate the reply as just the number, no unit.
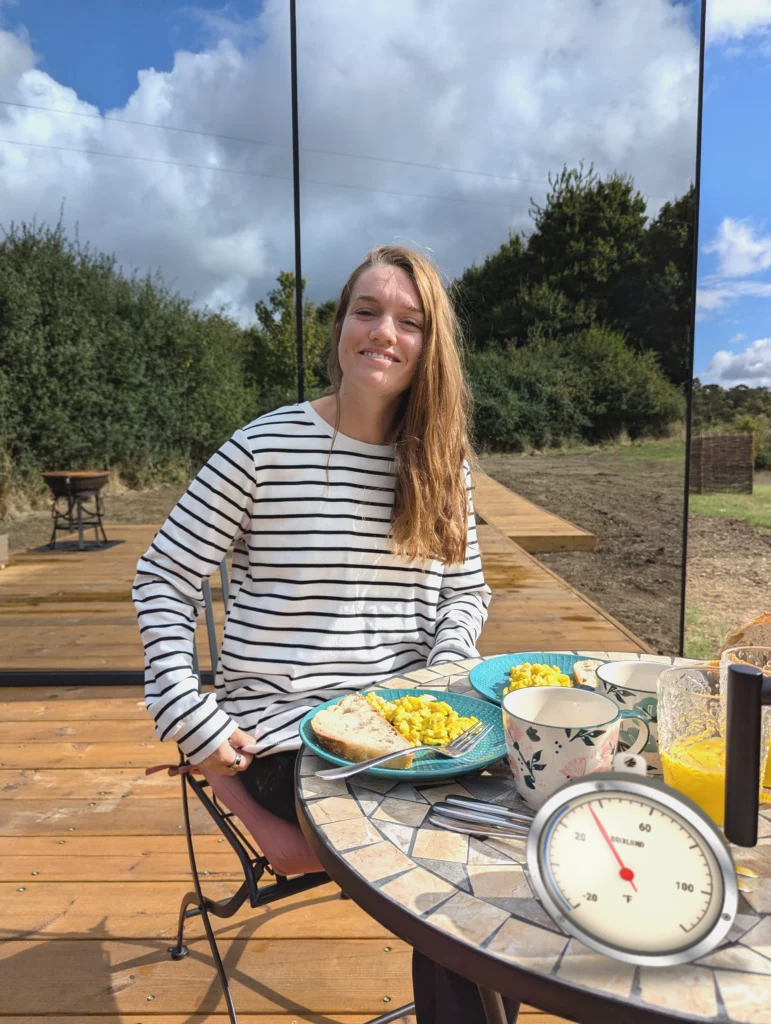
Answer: 36
